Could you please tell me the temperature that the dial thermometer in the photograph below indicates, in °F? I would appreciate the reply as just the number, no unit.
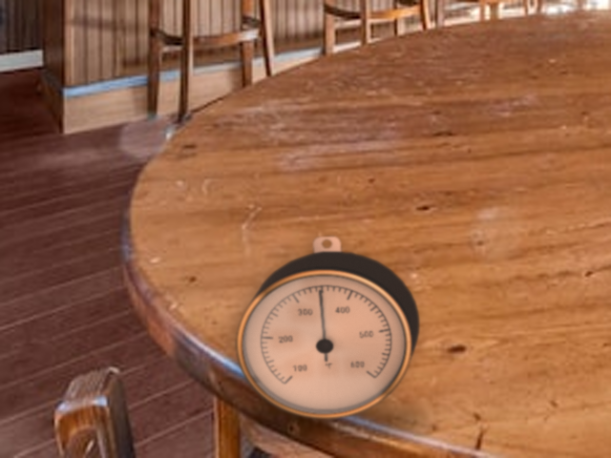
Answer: 350
